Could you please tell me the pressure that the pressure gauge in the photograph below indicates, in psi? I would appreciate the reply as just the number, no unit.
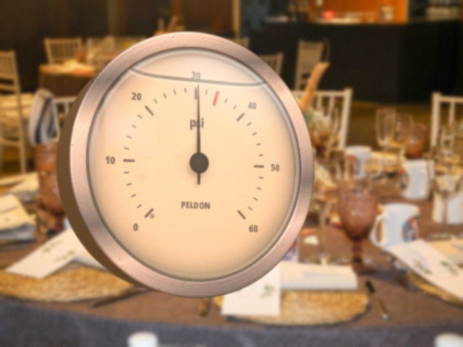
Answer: 30
